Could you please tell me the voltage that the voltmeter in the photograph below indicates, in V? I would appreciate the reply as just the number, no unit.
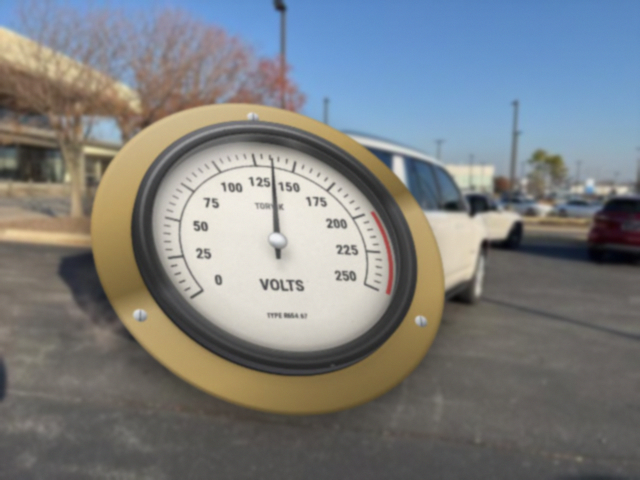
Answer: 135
